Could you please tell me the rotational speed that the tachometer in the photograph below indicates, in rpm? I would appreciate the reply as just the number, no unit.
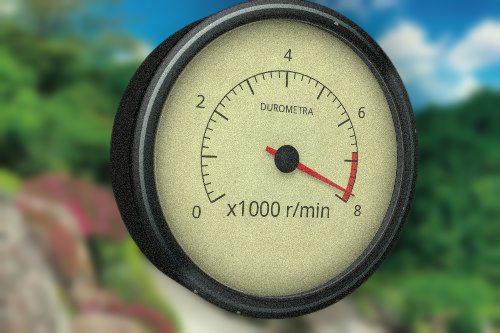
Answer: 7800
